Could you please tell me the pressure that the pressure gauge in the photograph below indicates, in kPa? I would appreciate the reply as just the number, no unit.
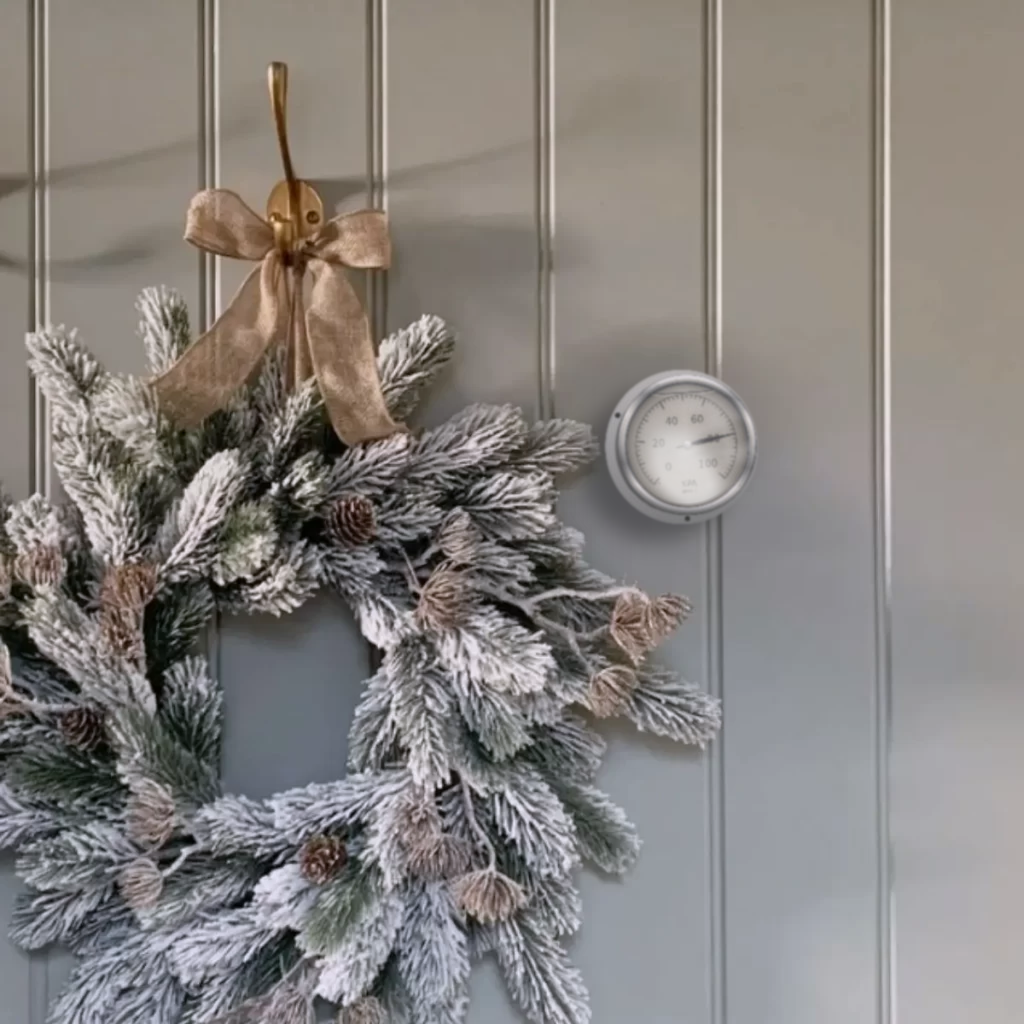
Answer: 80
